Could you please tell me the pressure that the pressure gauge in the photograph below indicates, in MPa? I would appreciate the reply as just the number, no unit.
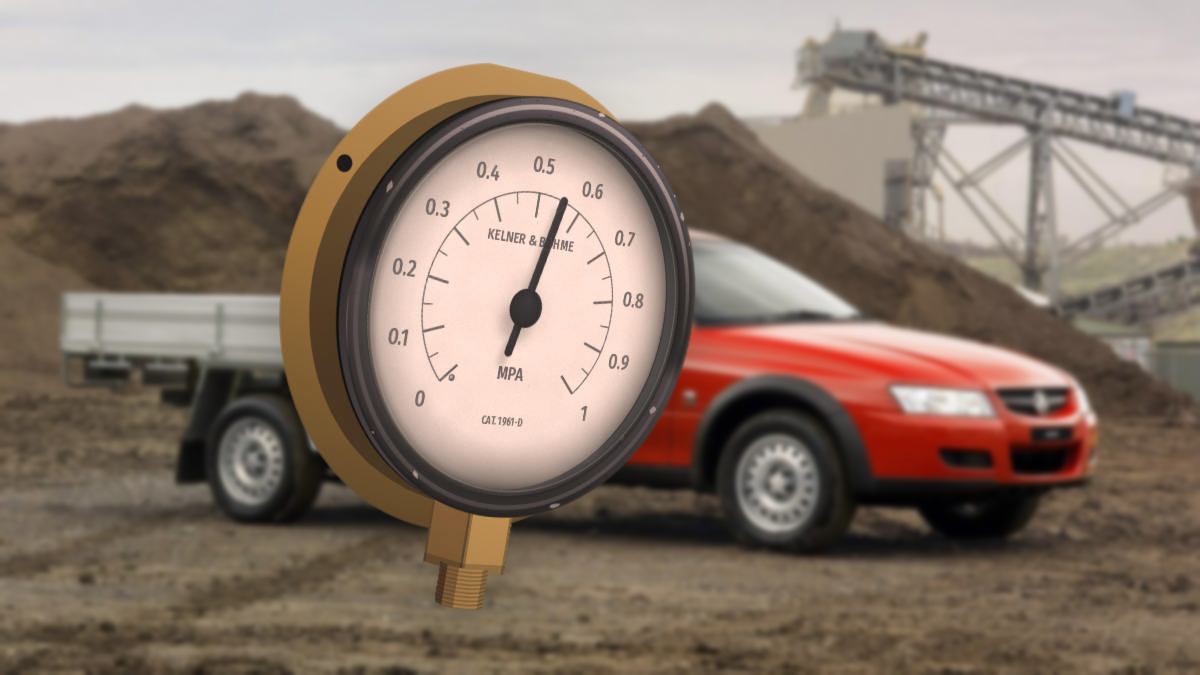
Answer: 0.55
